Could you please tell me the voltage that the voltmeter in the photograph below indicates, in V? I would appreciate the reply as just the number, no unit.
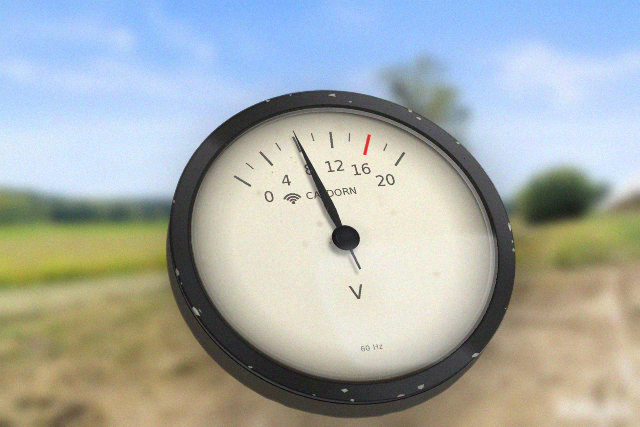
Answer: 8
